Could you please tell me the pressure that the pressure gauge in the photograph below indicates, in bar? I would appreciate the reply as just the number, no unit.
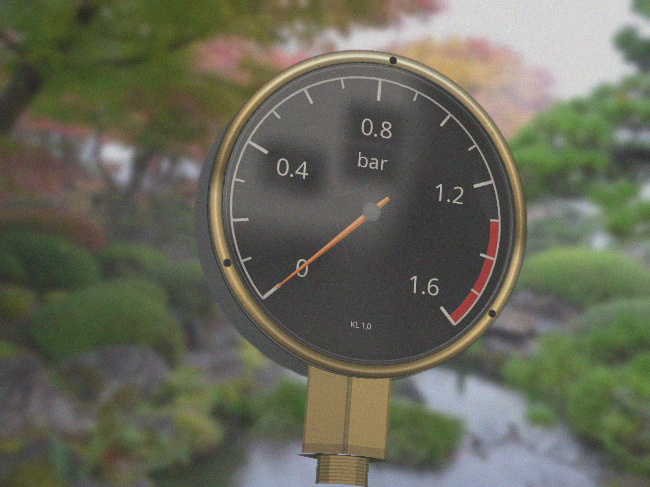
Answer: 0
